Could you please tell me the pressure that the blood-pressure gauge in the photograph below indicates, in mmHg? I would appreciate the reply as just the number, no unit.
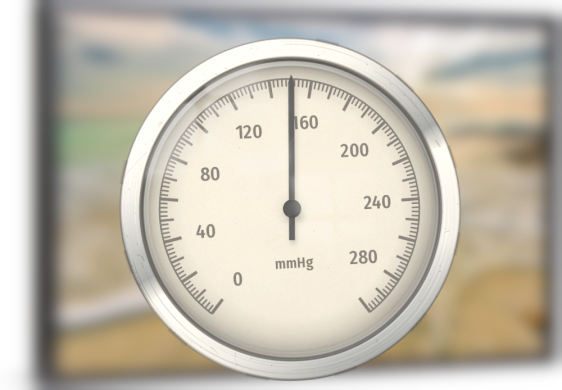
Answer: 150
